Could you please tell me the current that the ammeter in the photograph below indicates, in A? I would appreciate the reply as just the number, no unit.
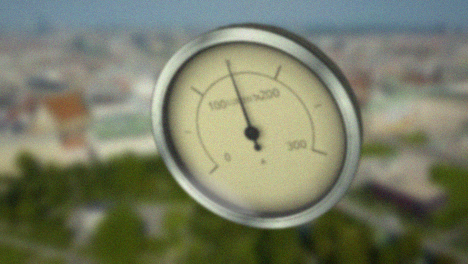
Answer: 150
